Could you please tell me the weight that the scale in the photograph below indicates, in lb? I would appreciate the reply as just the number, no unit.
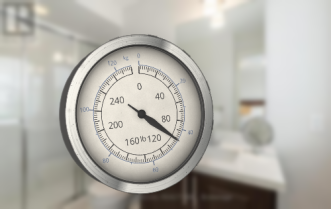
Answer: 100
